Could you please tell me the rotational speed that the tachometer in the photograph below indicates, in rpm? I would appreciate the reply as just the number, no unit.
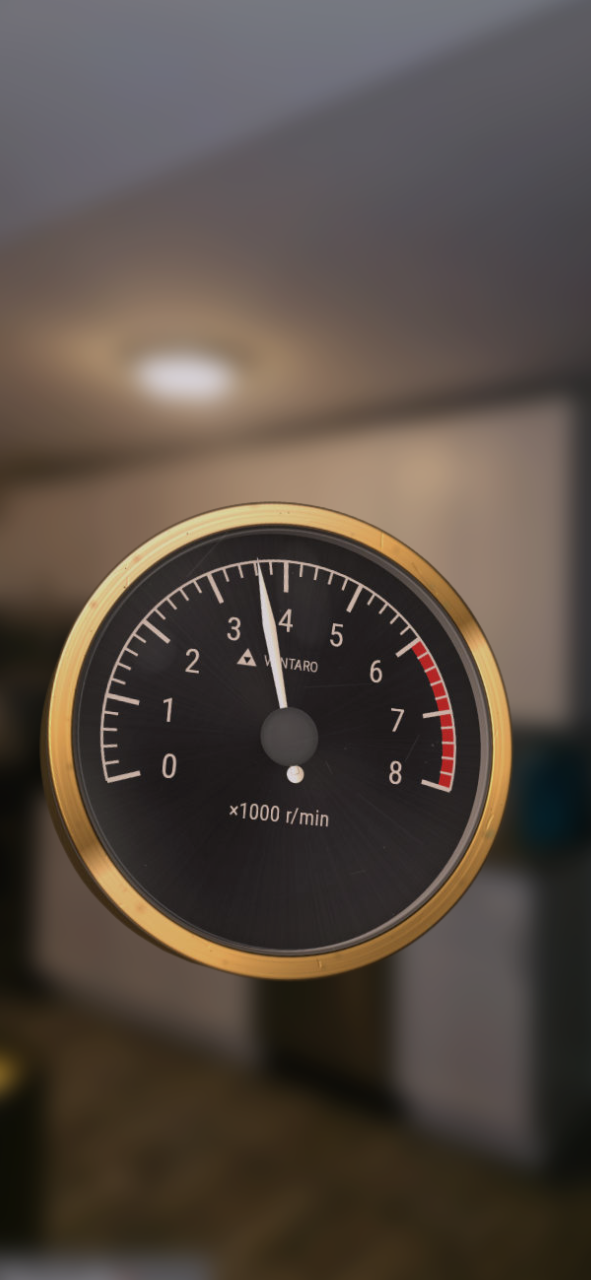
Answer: 3600
